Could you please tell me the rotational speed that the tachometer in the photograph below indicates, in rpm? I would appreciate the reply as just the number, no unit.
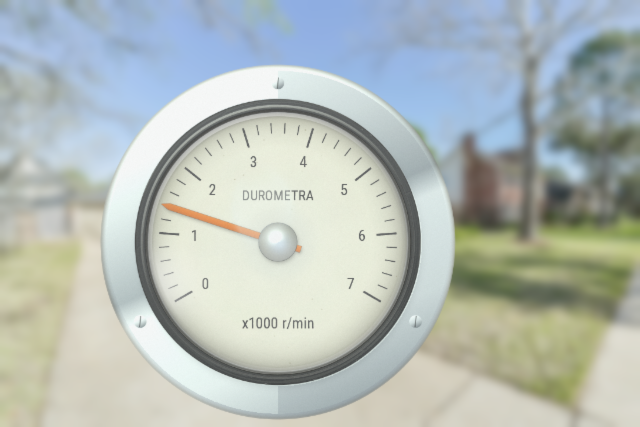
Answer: 1400
